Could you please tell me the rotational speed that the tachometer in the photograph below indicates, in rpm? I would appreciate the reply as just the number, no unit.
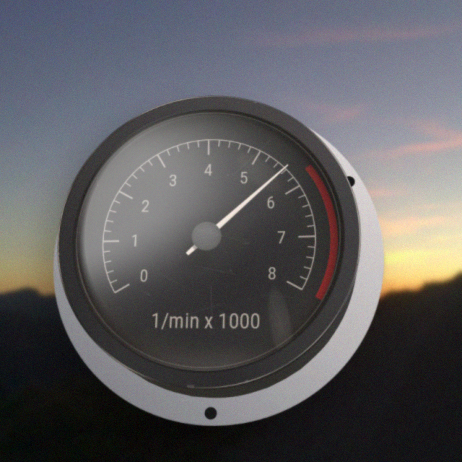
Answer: 5600
